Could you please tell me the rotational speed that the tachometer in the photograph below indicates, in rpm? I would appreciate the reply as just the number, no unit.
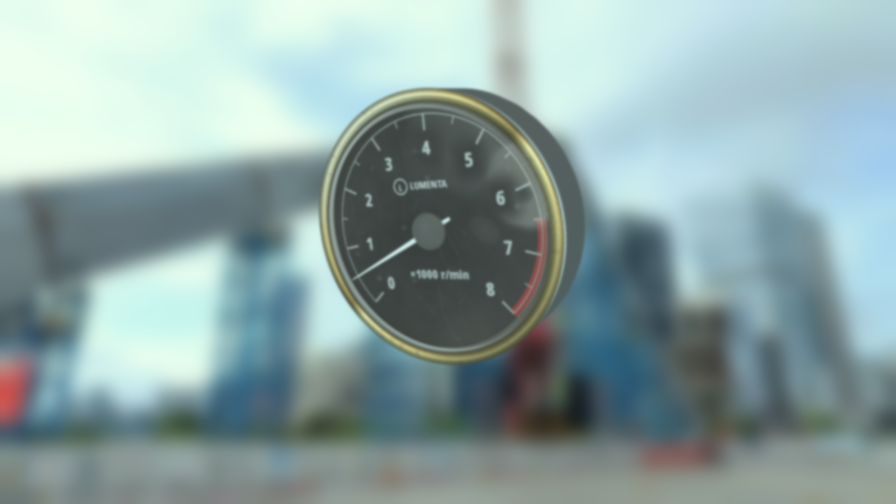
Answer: 500
